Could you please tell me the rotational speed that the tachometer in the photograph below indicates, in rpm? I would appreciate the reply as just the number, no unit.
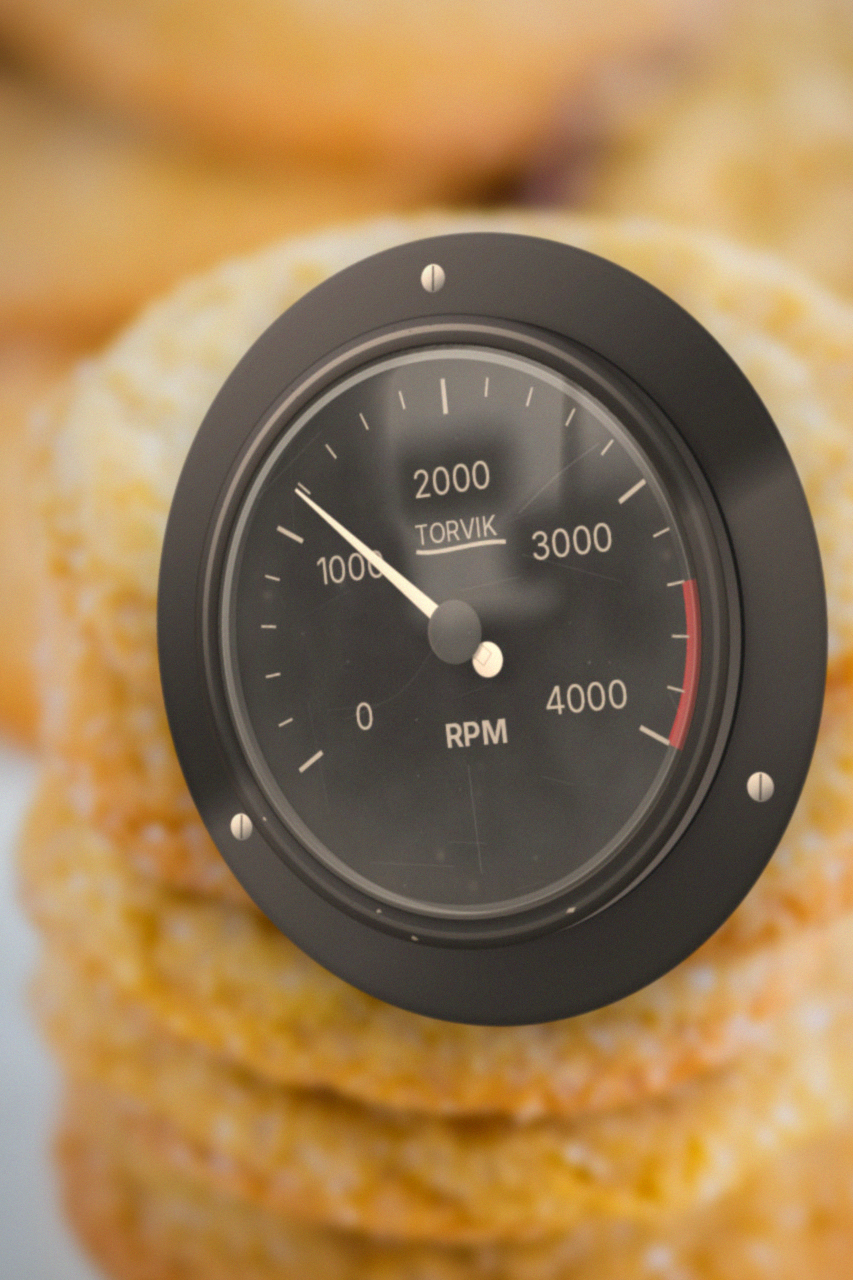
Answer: 1200
